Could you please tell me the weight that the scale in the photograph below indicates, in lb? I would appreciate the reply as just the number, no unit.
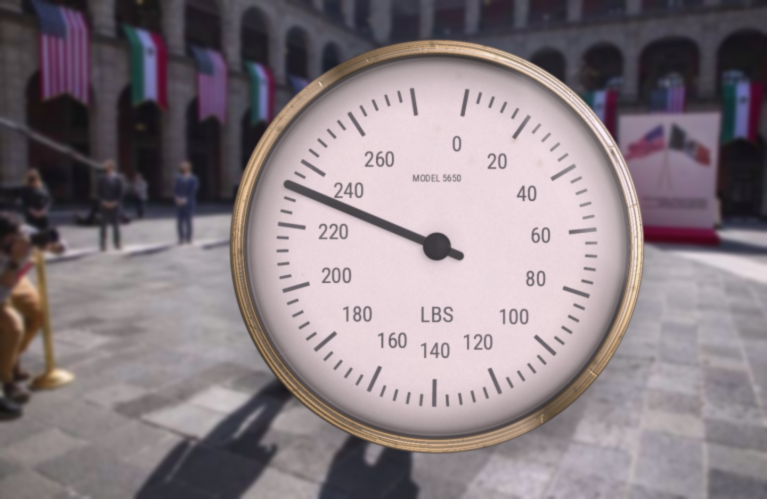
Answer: 232
